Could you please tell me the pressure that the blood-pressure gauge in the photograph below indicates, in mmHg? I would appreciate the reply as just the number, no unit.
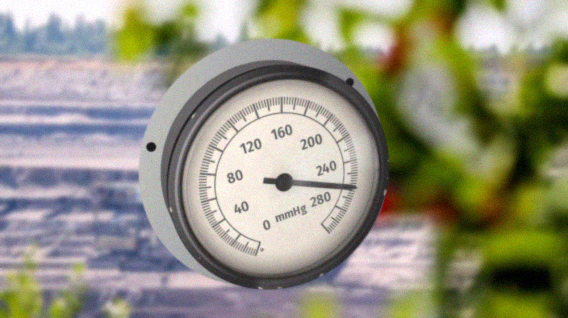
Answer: 260
